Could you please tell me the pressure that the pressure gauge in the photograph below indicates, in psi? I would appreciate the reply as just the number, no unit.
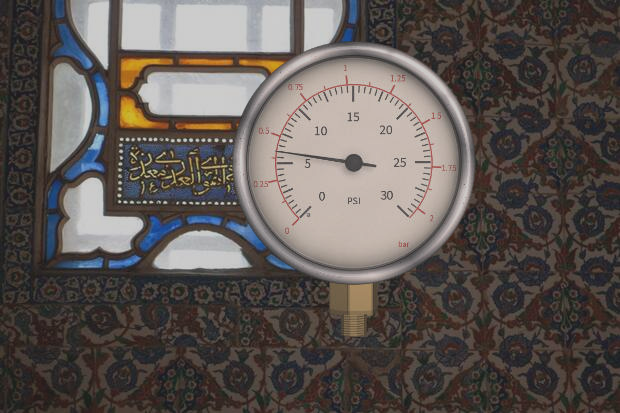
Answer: 6
